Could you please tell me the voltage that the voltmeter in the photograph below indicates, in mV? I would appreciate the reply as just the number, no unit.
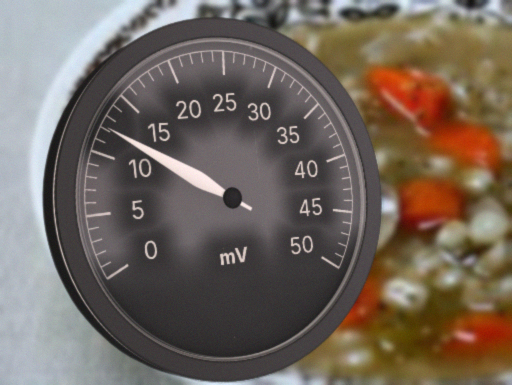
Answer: 12
